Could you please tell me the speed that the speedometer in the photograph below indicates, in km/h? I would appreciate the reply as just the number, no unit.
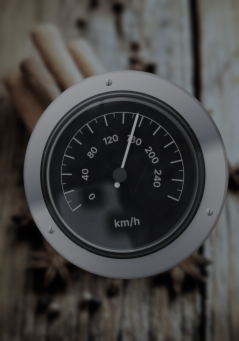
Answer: 155
